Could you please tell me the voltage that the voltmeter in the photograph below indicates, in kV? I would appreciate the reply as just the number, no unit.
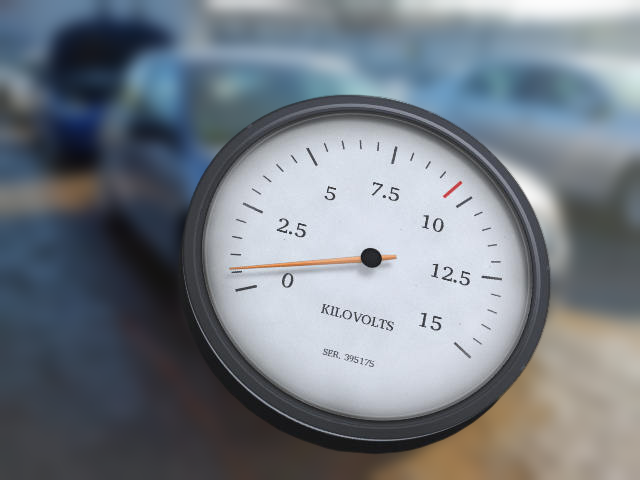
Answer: 0.5
